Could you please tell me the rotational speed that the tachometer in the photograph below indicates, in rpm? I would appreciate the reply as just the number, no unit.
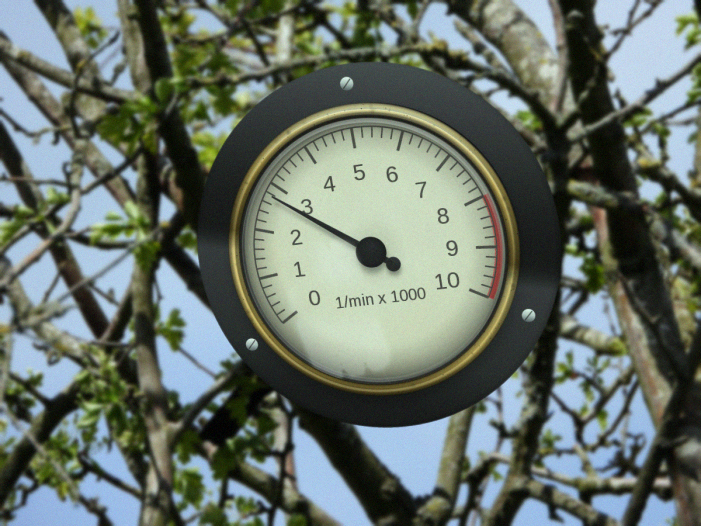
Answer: 2800
